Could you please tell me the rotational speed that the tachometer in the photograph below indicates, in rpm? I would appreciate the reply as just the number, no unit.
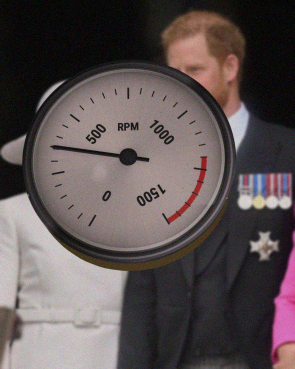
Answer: 350
